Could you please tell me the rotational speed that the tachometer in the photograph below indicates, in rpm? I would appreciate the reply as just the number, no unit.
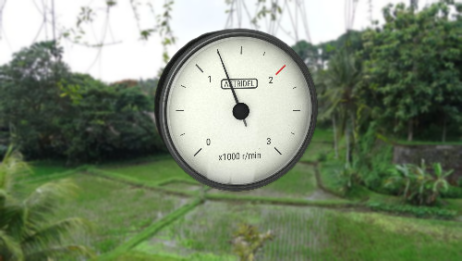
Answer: 1250
